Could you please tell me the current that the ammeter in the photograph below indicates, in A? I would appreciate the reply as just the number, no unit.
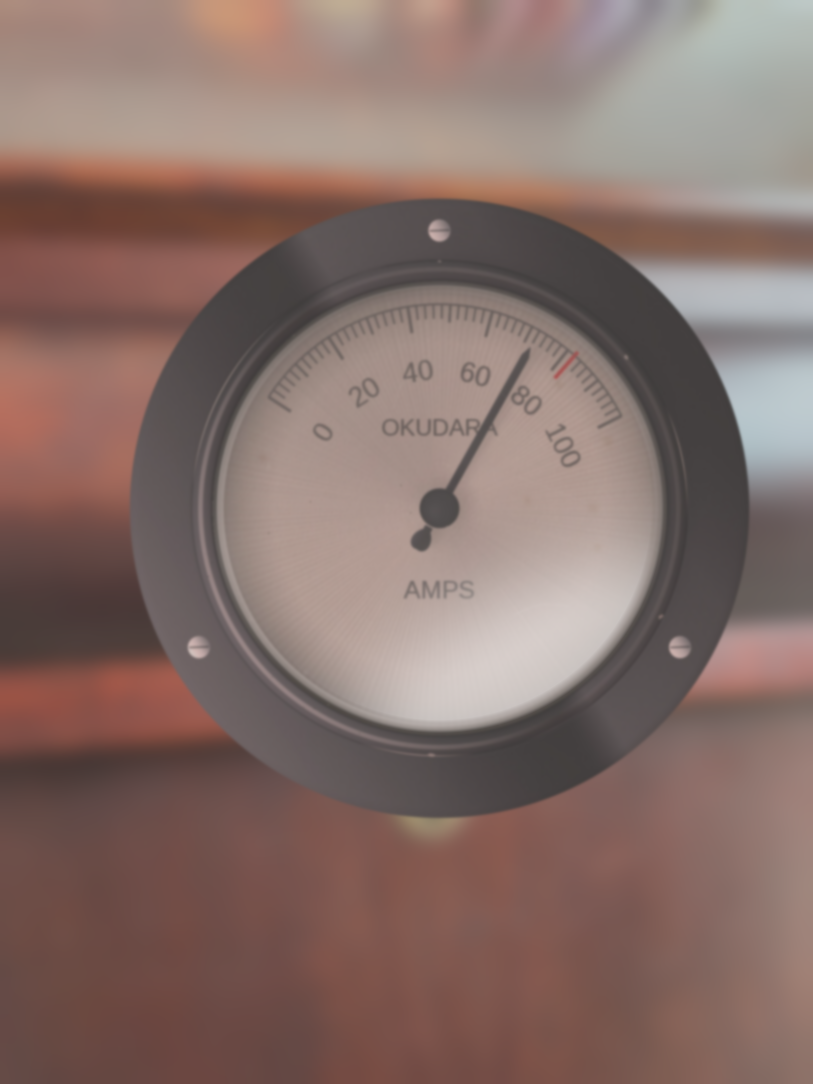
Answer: 72
